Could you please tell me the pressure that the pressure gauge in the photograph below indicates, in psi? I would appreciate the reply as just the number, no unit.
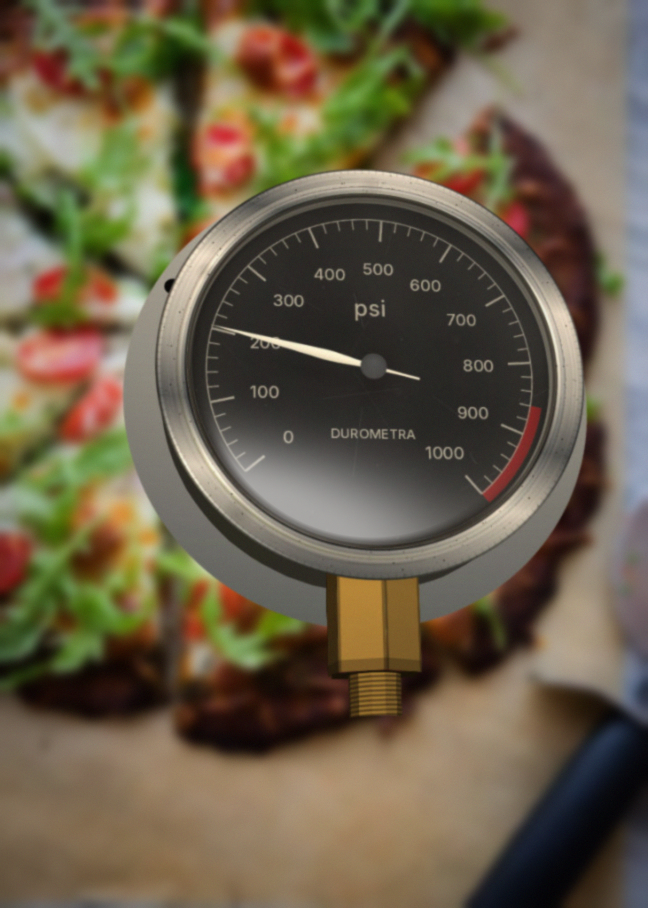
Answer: 200
